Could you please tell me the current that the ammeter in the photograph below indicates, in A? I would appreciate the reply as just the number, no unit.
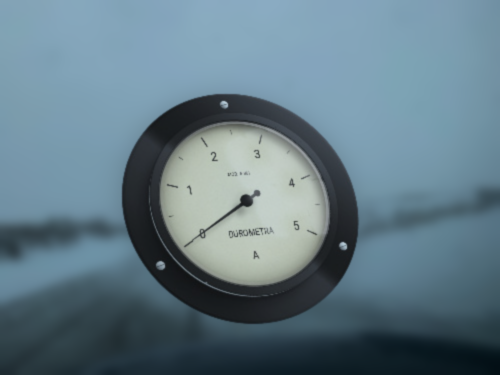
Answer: 0
